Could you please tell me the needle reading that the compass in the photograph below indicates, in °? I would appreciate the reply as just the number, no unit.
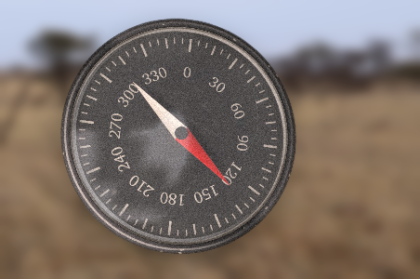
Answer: 130
